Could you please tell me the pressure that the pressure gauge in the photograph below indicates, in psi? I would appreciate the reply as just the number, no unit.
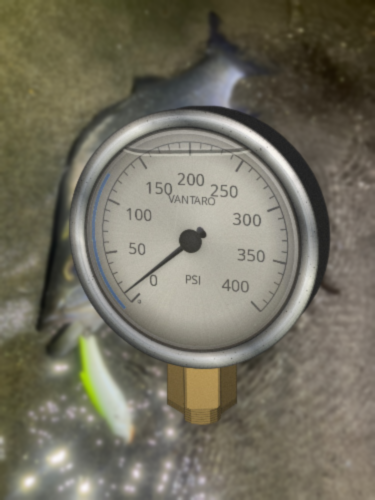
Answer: 10
